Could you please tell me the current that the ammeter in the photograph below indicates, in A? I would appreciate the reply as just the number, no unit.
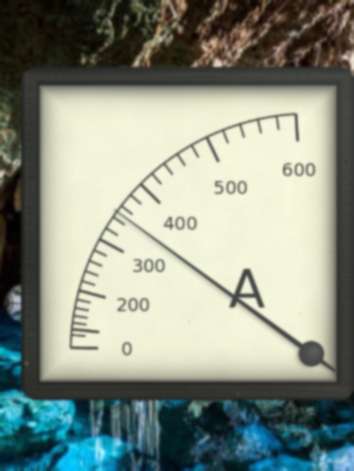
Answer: 350
